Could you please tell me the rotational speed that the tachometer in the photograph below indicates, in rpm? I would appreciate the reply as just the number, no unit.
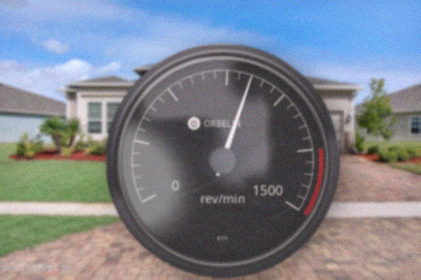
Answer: 850
